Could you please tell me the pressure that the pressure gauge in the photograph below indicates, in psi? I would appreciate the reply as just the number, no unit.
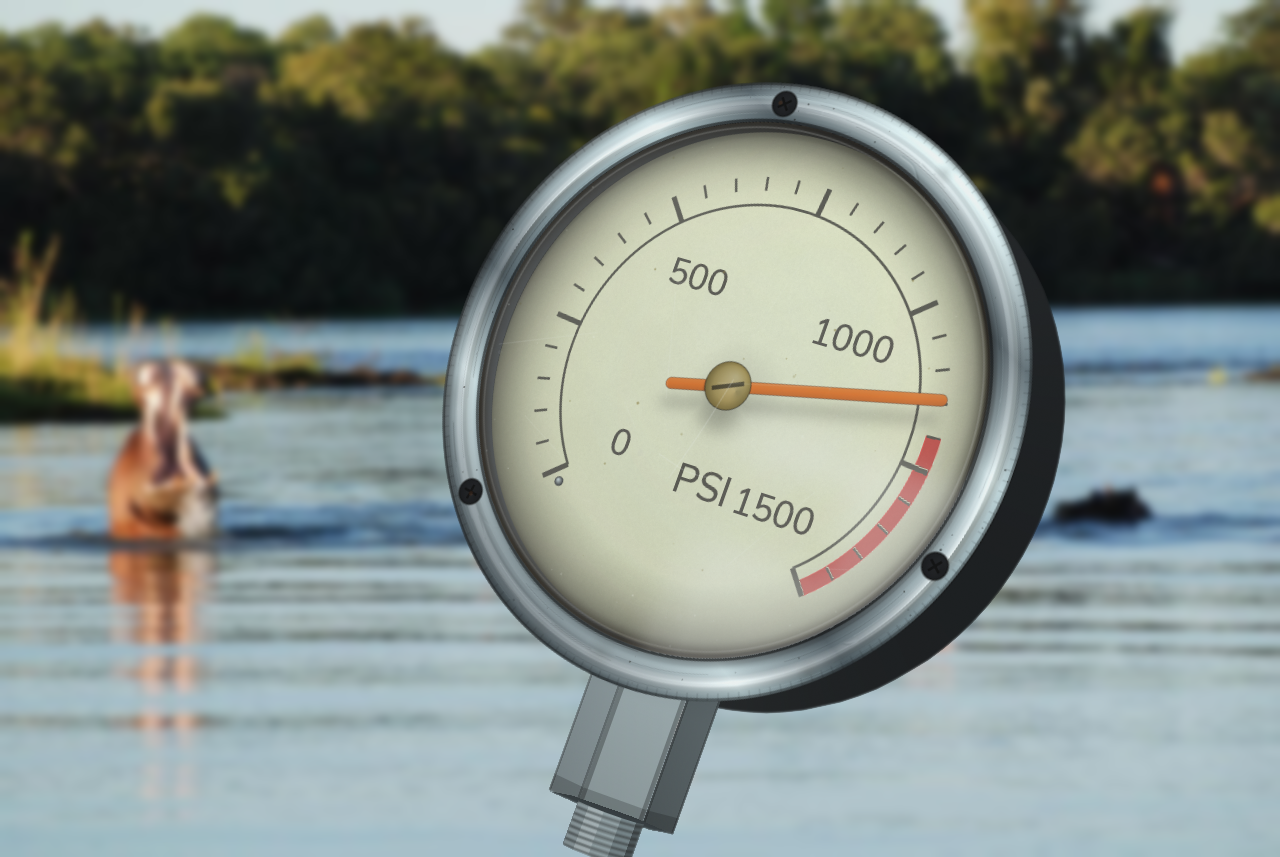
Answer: 1150
